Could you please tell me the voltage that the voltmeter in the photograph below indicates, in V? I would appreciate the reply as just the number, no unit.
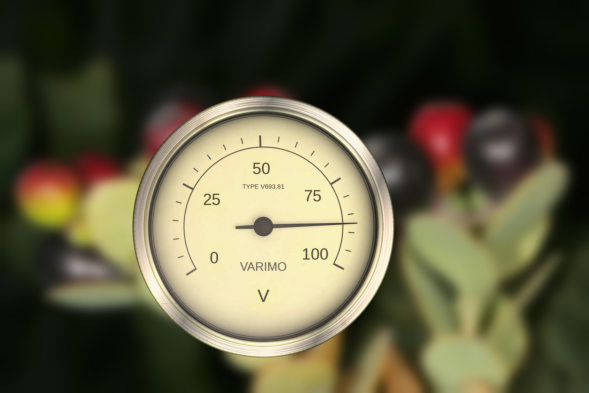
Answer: 87.5
